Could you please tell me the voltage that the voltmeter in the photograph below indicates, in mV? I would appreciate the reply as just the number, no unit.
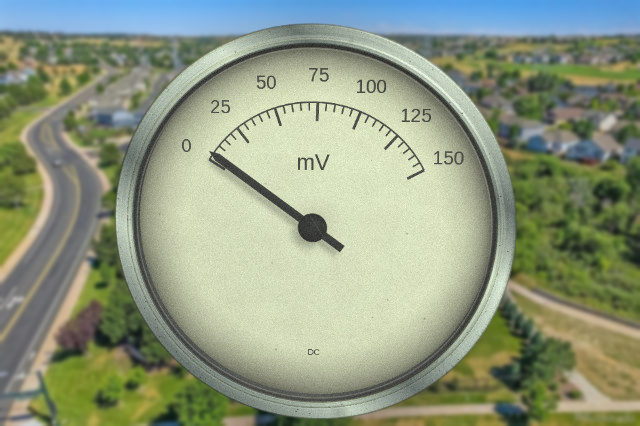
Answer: 5
